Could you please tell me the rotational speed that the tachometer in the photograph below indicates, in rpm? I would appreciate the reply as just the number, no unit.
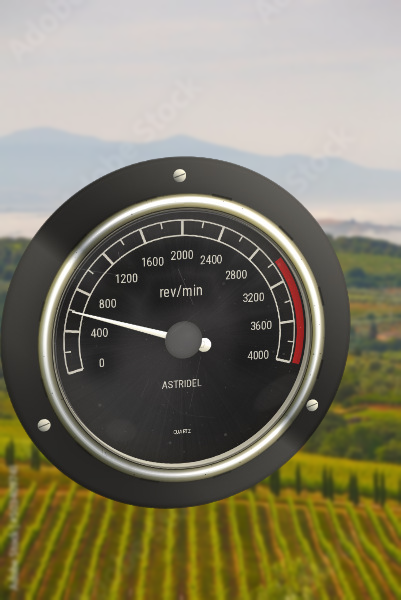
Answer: 600
